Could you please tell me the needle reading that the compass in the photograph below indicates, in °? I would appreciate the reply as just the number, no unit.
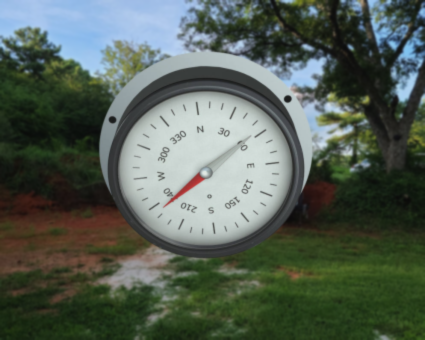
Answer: 235
